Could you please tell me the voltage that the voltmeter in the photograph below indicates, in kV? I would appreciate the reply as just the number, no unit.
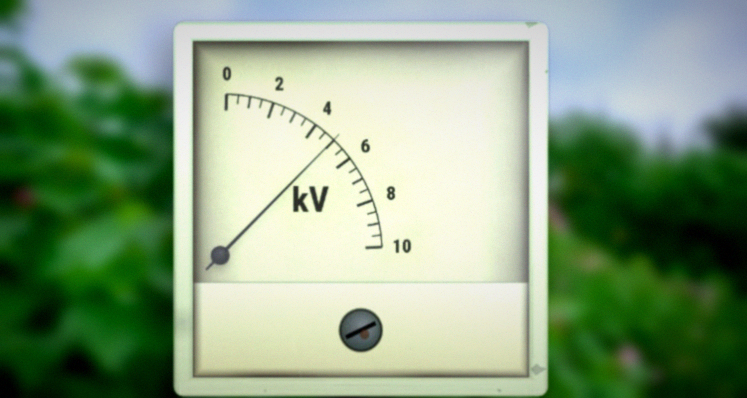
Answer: 5
